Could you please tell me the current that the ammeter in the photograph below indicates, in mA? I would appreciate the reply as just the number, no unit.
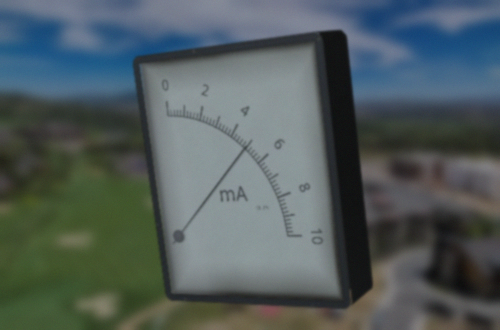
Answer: 5
